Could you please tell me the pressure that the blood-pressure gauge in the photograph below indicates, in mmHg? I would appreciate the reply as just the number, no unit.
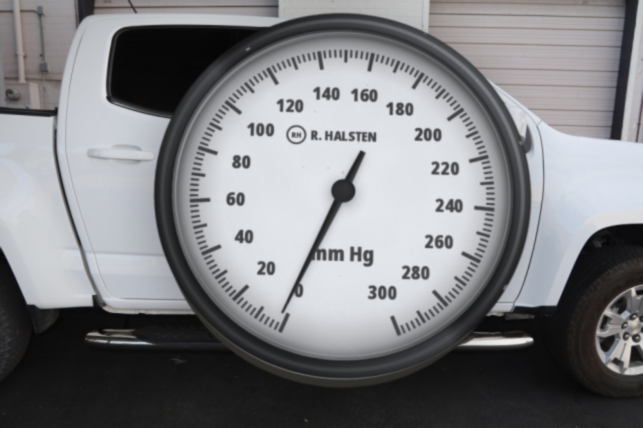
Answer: 2
